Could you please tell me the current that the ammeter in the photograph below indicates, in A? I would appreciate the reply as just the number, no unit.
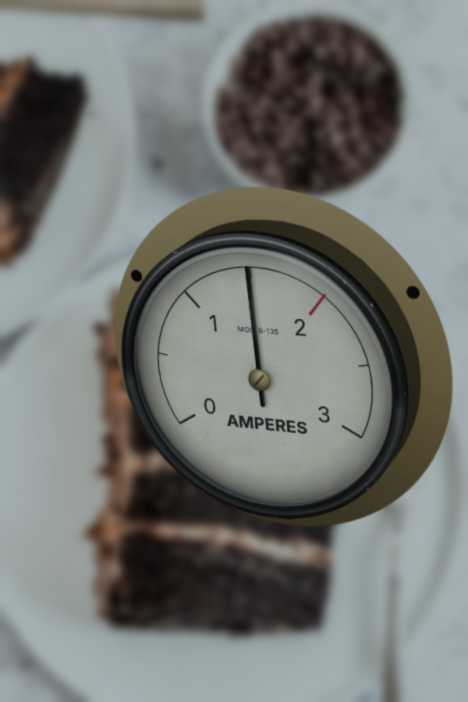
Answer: 1.5
